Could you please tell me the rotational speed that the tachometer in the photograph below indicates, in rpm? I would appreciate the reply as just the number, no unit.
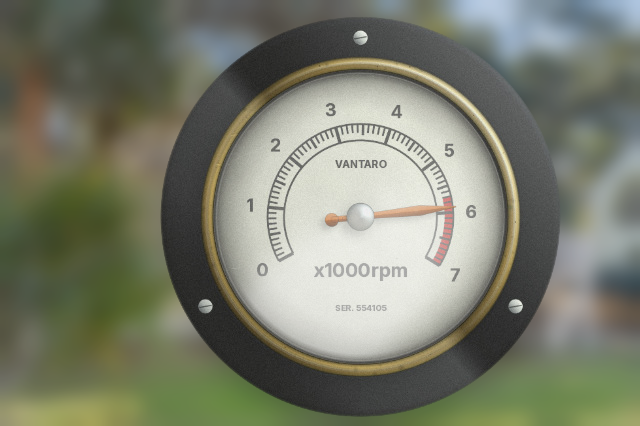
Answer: 5900
